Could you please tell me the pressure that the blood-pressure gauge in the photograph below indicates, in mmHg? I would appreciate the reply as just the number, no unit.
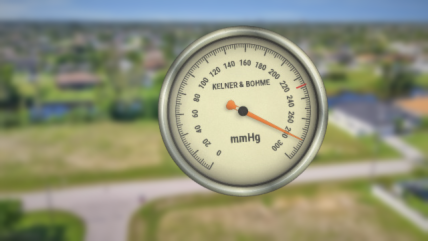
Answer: 280
